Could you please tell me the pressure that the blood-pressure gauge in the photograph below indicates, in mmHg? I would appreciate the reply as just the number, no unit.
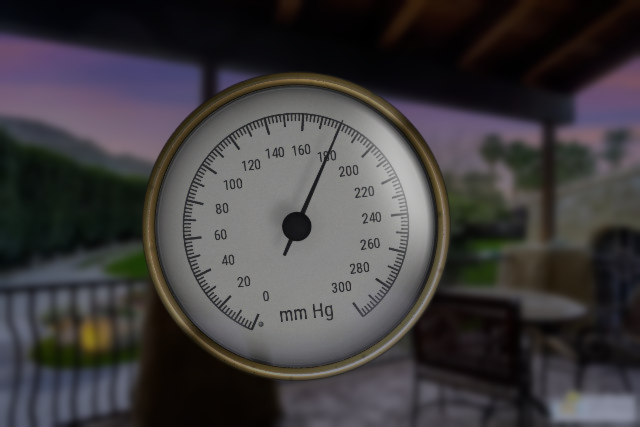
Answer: 180
